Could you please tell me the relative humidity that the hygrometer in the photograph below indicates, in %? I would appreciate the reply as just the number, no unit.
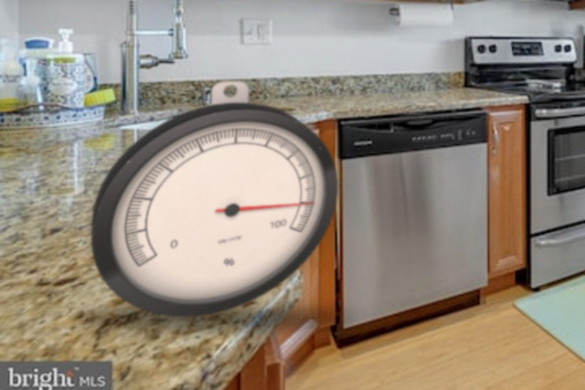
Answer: 90
